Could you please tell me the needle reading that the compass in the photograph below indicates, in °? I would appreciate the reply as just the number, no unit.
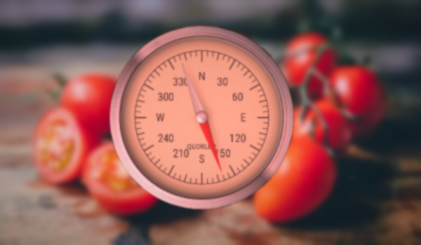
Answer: 160
